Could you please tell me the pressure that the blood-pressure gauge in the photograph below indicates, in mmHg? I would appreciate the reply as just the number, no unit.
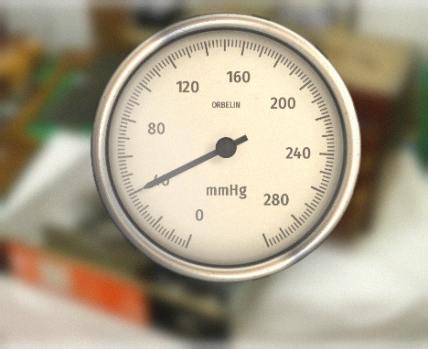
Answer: 40
